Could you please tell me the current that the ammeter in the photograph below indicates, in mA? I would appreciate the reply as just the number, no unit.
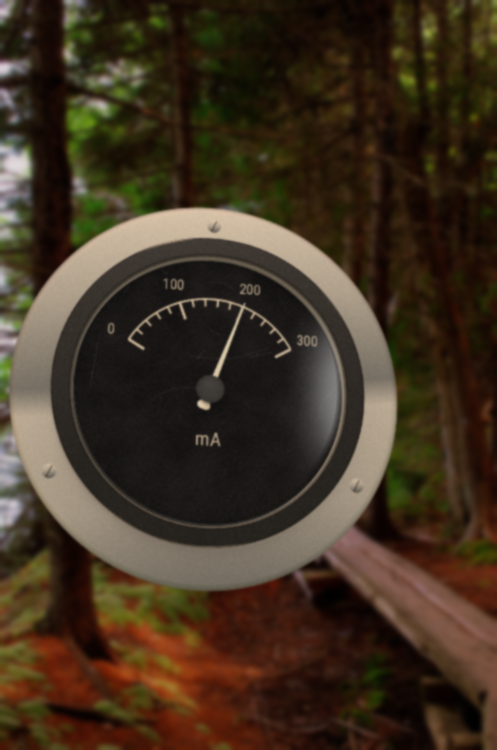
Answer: 200
